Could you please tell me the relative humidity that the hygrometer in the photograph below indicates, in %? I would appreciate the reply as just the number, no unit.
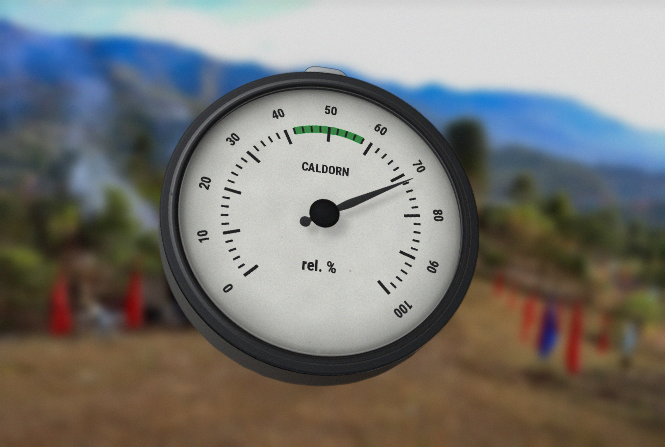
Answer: 72
